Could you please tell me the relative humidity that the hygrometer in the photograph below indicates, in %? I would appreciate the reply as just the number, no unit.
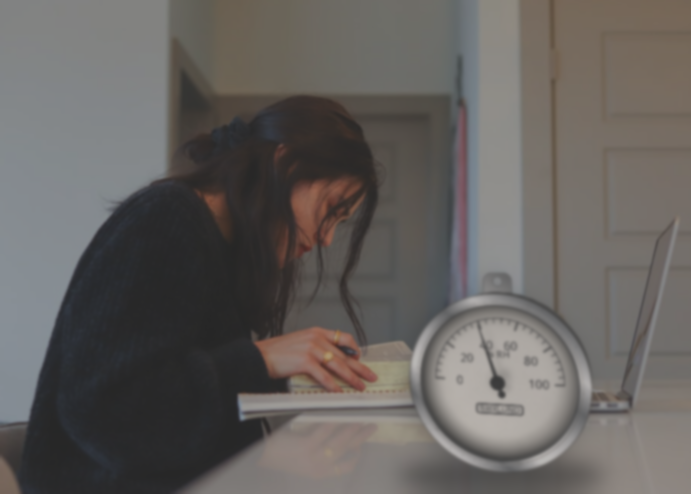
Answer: 40
